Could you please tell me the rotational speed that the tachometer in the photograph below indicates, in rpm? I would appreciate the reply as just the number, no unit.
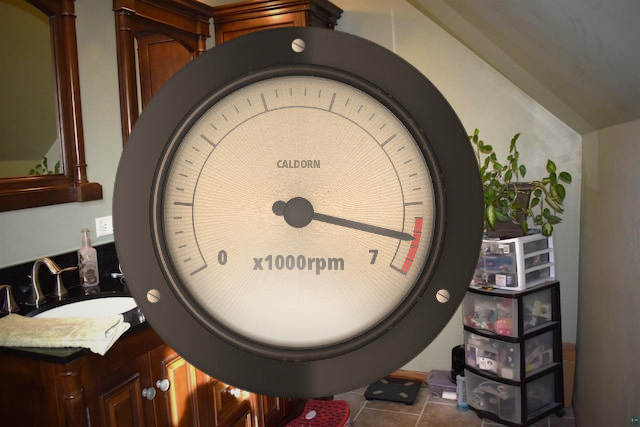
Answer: 6500
